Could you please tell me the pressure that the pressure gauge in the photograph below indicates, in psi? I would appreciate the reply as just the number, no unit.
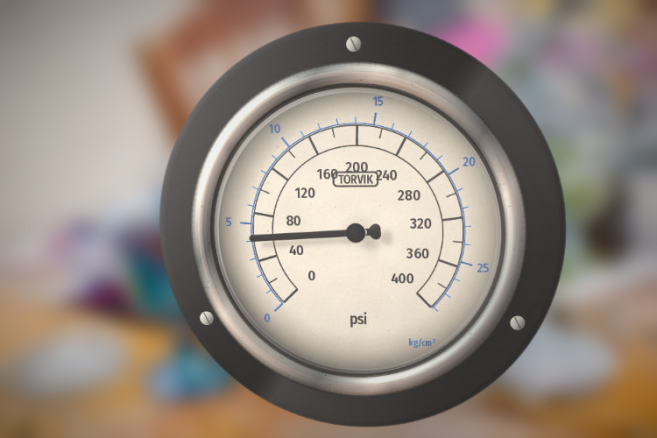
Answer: 60
